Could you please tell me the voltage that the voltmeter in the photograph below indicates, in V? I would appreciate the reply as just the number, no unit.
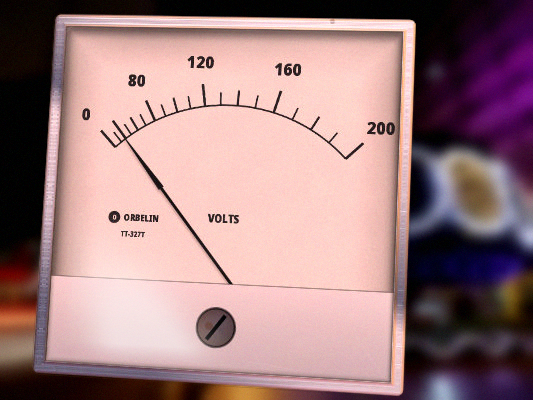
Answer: 40
